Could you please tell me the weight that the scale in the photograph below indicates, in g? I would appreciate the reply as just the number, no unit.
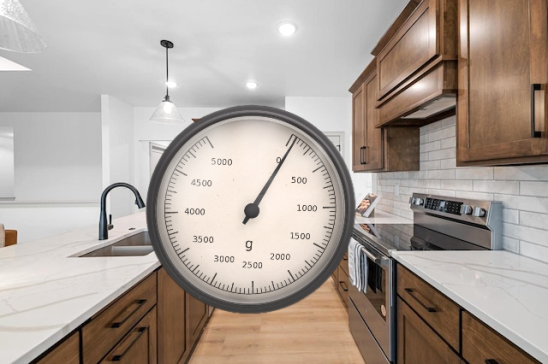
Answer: 50
